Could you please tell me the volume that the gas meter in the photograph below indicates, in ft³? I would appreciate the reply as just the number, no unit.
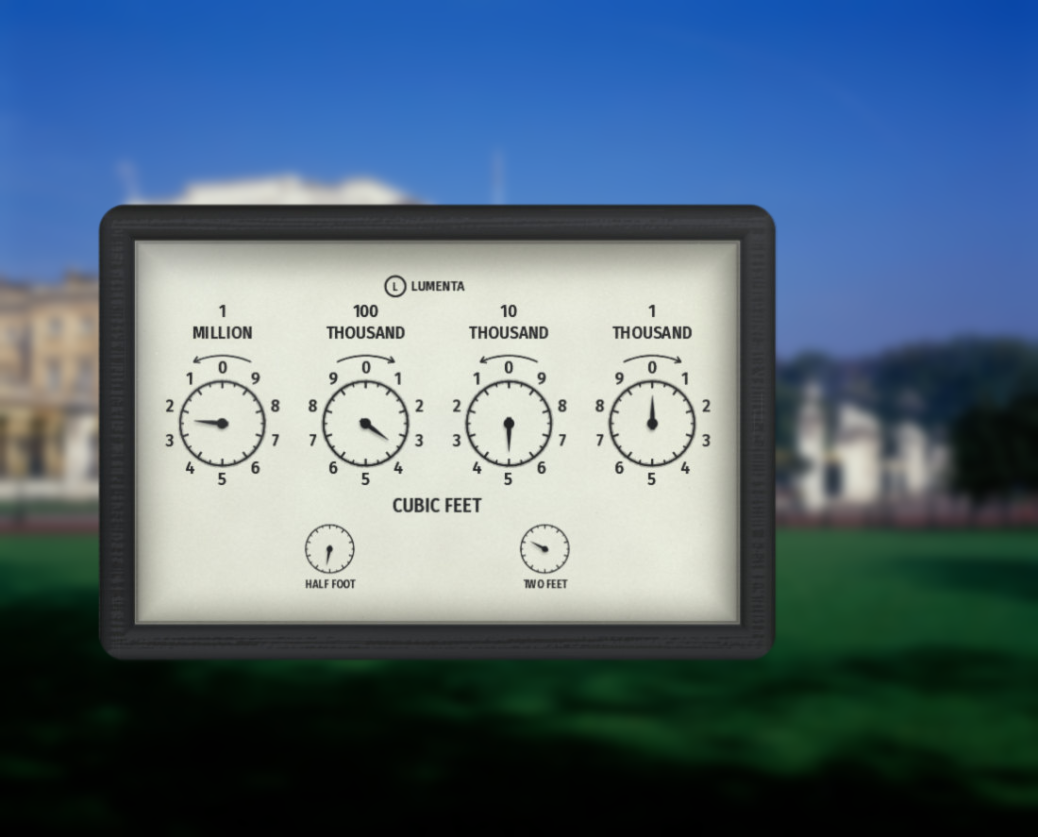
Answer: 235000
